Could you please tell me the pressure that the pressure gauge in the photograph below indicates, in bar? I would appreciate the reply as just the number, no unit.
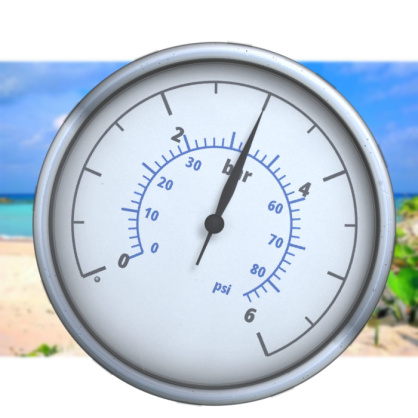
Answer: 3
